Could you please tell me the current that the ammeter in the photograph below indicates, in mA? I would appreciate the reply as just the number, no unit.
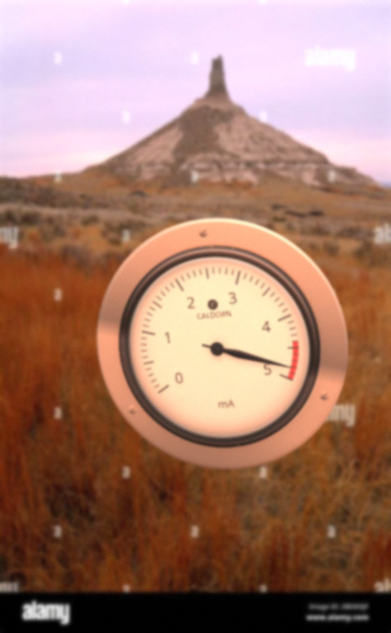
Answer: 4.8
